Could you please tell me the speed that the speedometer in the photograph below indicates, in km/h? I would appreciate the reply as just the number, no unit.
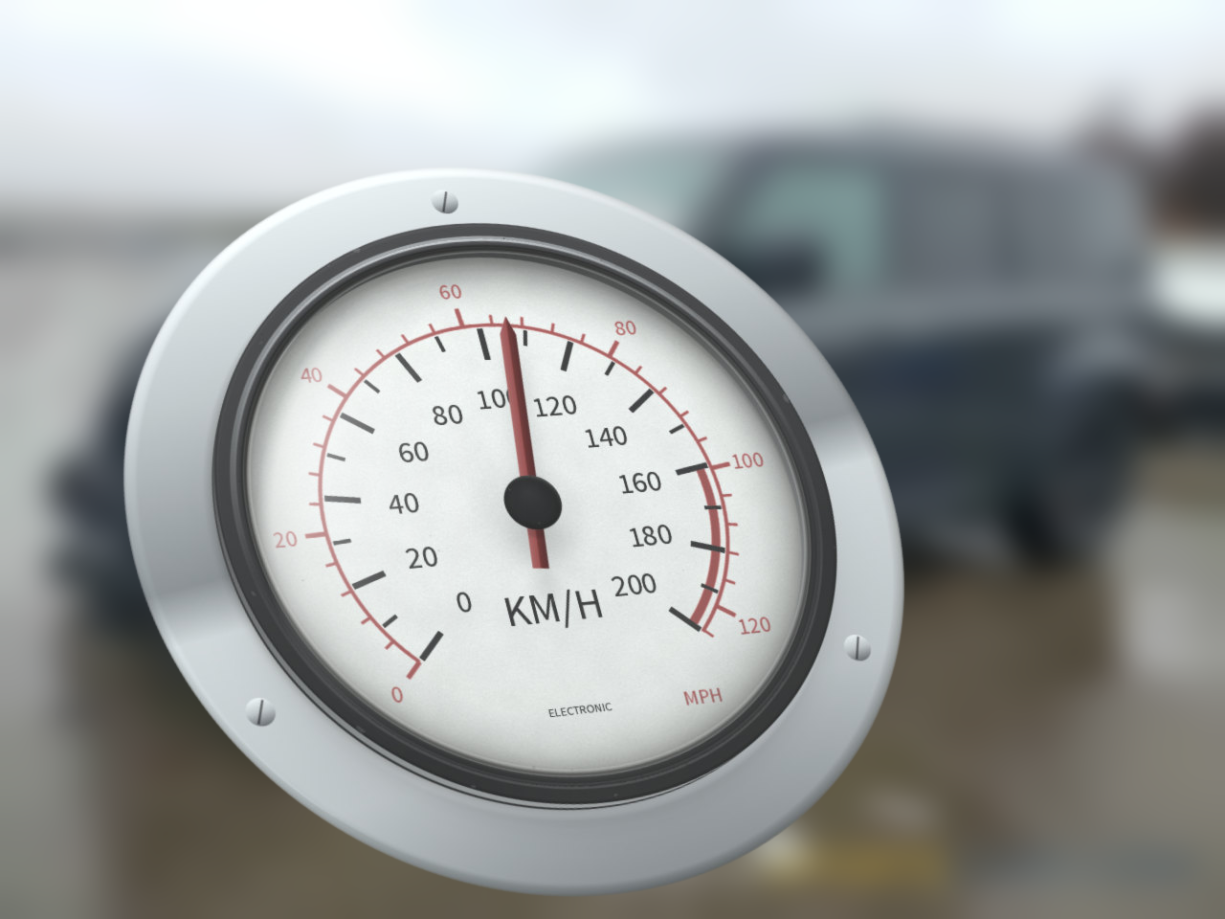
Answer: 105
